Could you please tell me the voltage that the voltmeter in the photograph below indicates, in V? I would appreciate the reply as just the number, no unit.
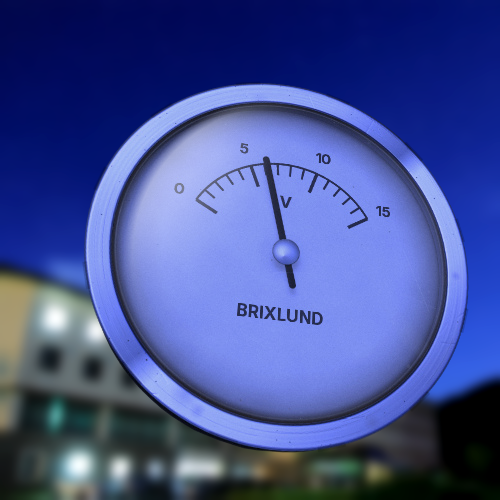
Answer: 6
